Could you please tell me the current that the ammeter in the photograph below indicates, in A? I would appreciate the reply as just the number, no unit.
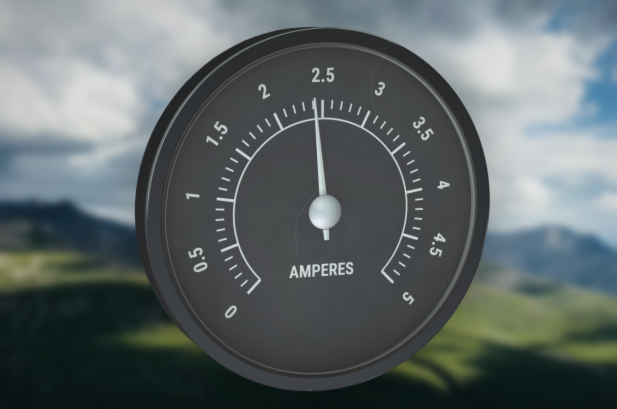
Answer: 2.4
